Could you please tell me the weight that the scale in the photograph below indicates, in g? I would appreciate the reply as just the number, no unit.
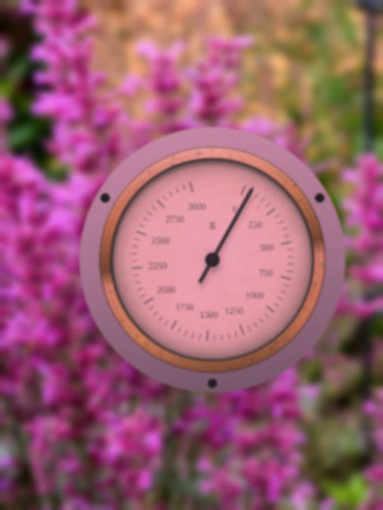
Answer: 50
